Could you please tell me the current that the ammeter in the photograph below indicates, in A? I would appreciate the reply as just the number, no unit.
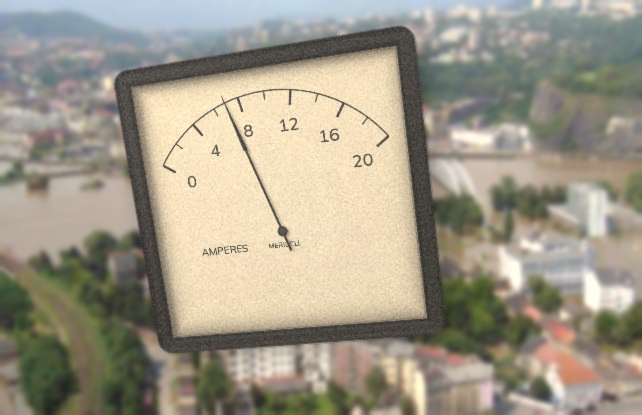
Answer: 7
